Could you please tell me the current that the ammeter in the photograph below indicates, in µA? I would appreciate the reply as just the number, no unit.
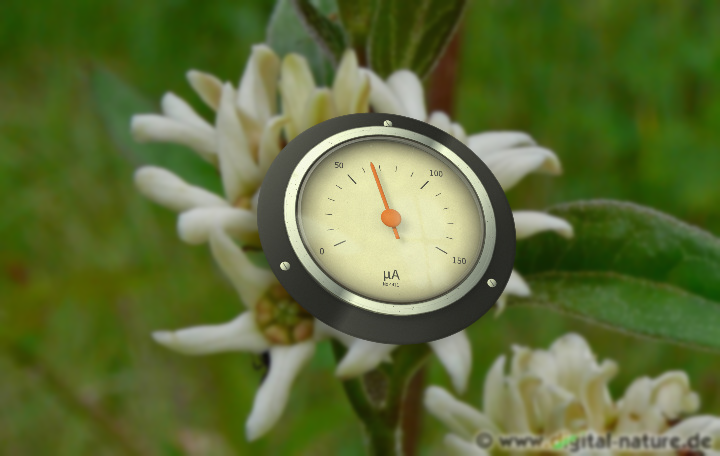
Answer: 65
